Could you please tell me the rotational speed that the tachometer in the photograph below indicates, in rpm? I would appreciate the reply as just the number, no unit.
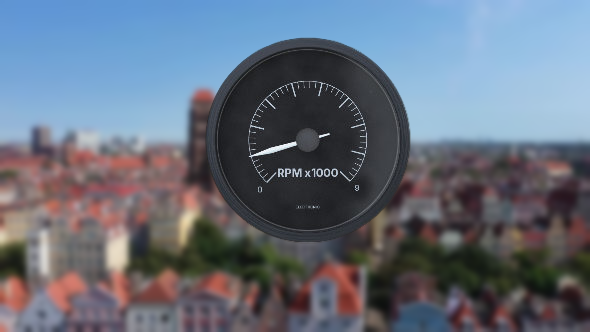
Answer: 1000
